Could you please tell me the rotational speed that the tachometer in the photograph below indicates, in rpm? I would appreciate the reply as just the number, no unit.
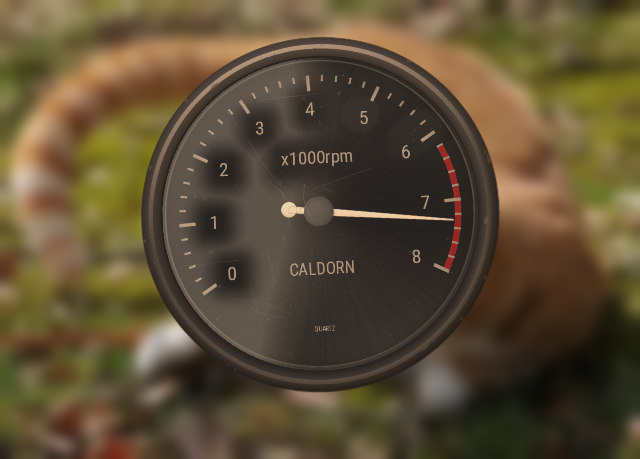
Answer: 7300
